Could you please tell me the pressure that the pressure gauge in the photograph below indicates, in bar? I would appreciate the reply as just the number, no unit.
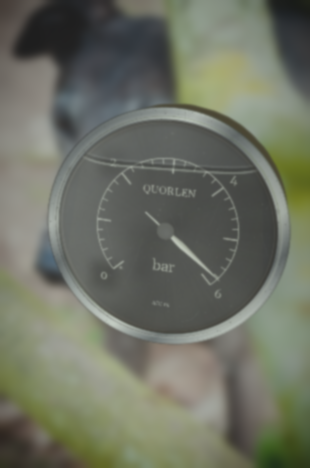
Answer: 5.8
